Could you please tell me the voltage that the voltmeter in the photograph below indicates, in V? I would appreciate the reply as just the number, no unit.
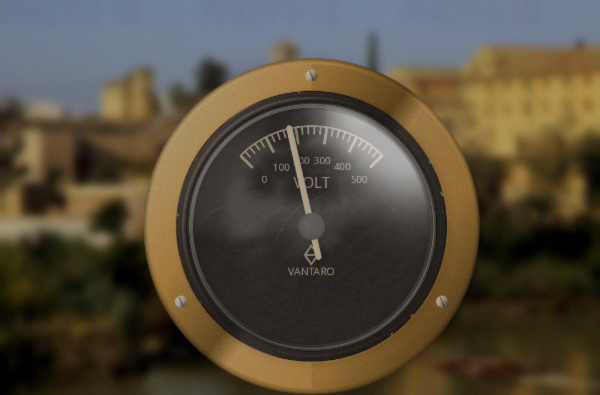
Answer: 180
